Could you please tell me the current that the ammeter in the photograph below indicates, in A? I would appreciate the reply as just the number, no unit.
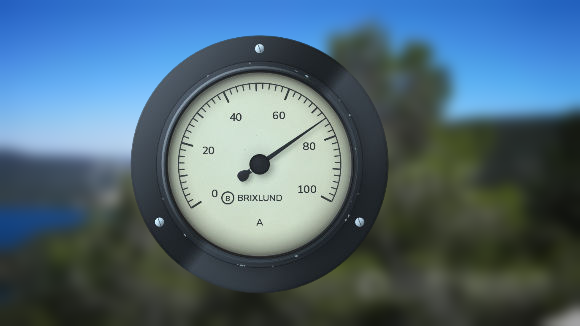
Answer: 74
